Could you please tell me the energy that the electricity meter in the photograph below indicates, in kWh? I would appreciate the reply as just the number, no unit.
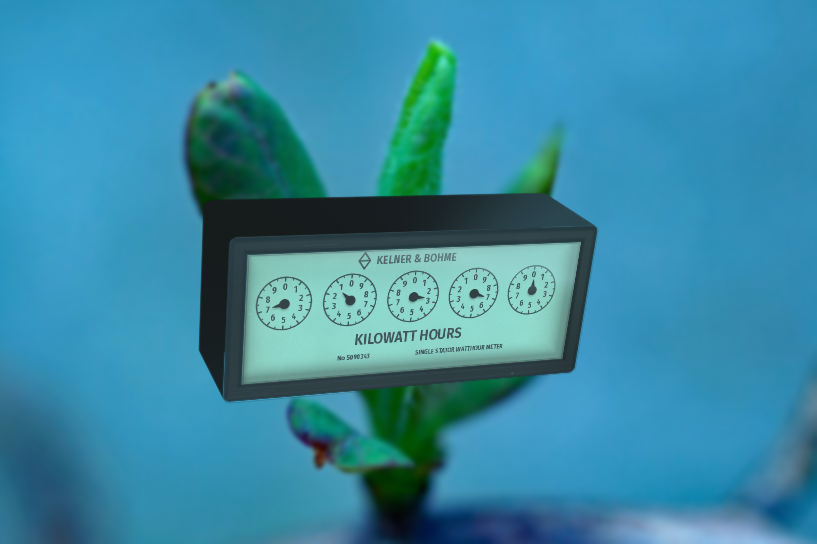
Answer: 71270
